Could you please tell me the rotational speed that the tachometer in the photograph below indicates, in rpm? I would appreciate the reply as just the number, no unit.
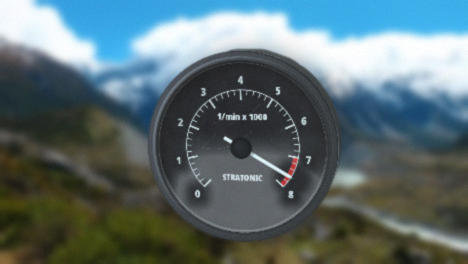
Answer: 7600
